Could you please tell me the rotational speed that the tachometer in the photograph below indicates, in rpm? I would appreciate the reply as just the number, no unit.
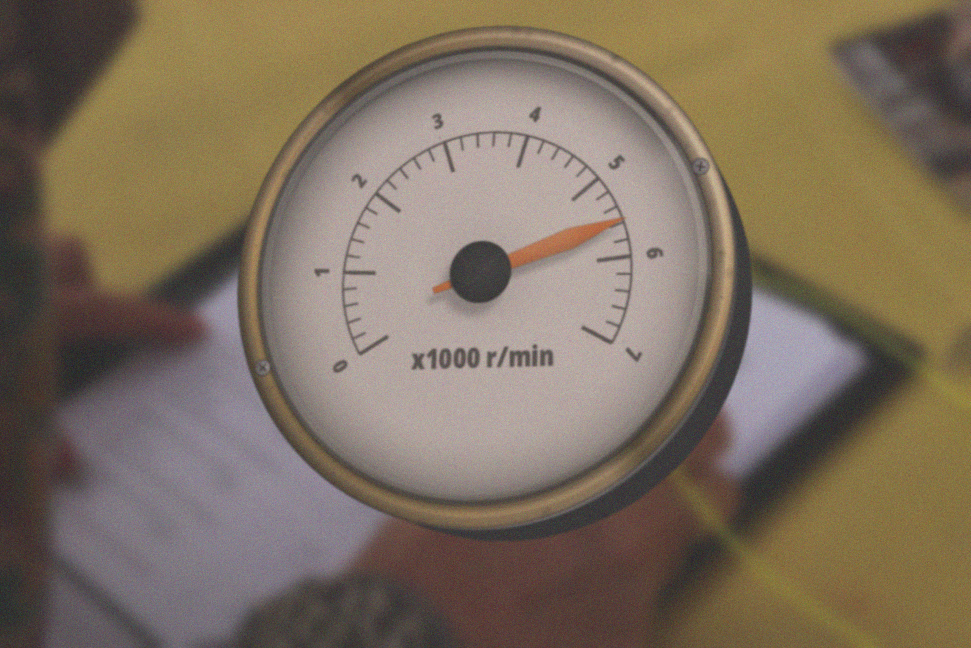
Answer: 5600
